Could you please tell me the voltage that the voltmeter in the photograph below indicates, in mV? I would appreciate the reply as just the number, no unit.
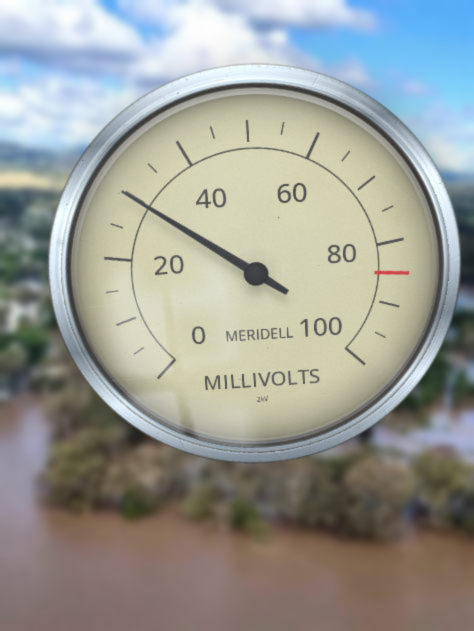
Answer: 30
